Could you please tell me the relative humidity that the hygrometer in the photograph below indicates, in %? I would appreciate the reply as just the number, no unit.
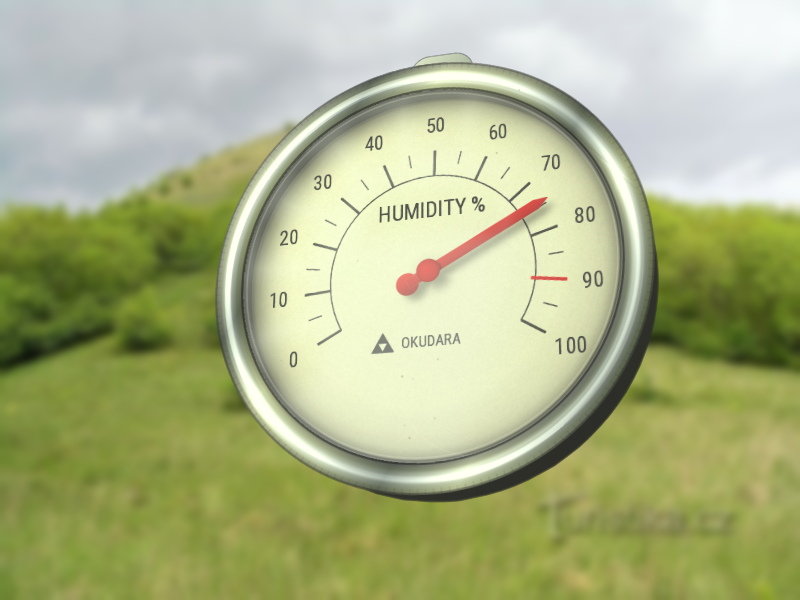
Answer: 75
